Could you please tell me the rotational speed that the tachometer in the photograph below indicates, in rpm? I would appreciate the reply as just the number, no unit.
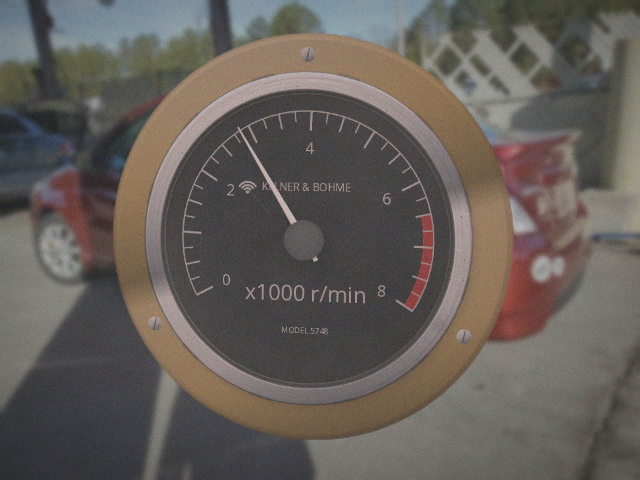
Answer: 2875
